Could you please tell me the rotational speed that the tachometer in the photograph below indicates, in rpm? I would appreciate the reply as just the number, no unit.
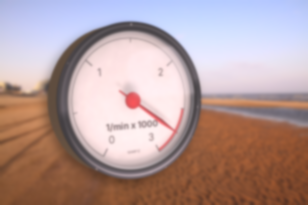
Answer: 2750
